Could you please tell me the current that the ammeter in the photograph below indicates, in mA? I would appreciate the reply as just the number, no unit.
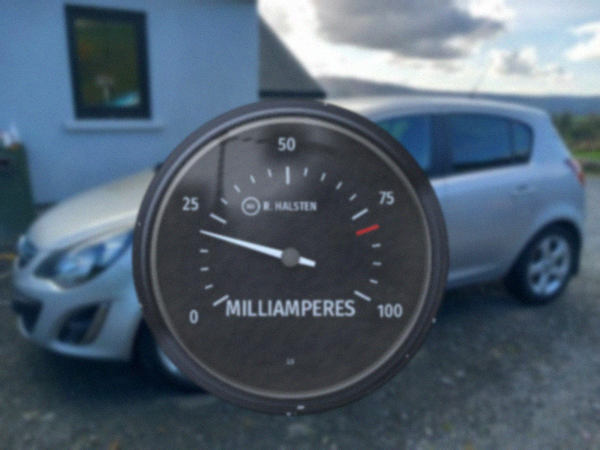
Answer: 20
